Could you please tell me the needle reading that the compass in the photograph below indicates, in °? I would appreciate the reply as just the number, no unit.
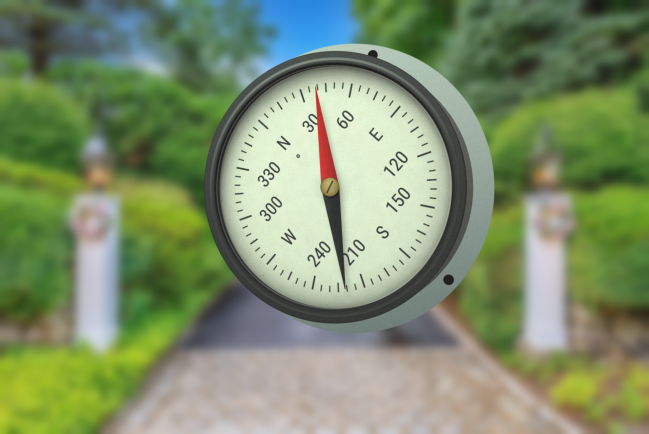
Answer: 40
